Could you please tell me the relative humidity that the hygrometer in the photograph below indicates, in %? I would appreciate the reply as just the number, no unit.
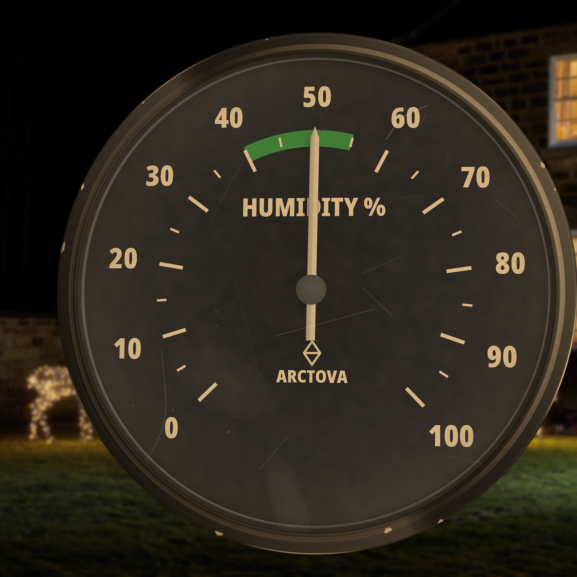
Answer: 50
